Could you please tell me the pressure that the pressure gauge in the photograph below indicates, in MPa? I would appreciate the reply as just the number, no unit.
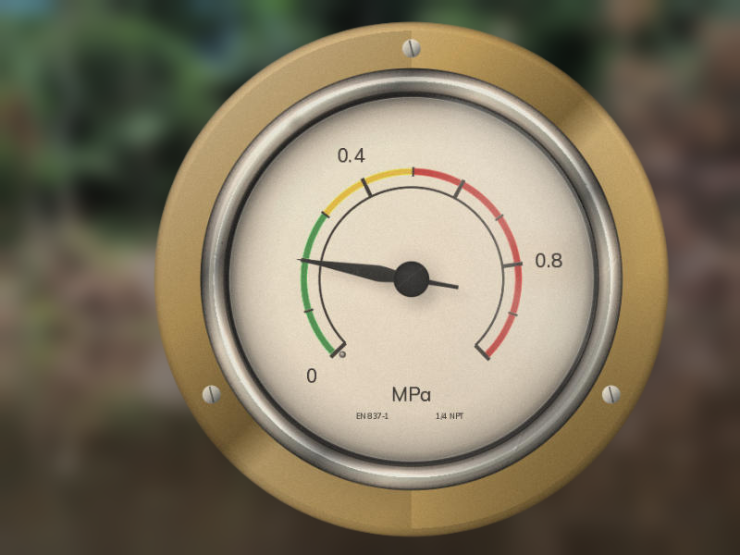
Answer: 0.2
